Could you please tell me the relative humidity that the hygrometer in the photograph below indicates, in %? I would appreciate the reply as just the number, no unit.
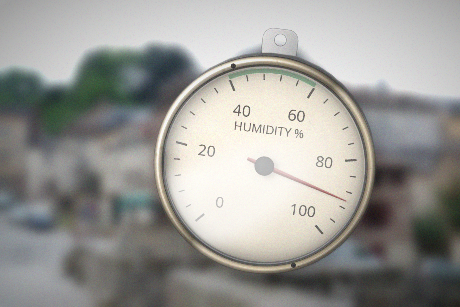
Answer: 90
